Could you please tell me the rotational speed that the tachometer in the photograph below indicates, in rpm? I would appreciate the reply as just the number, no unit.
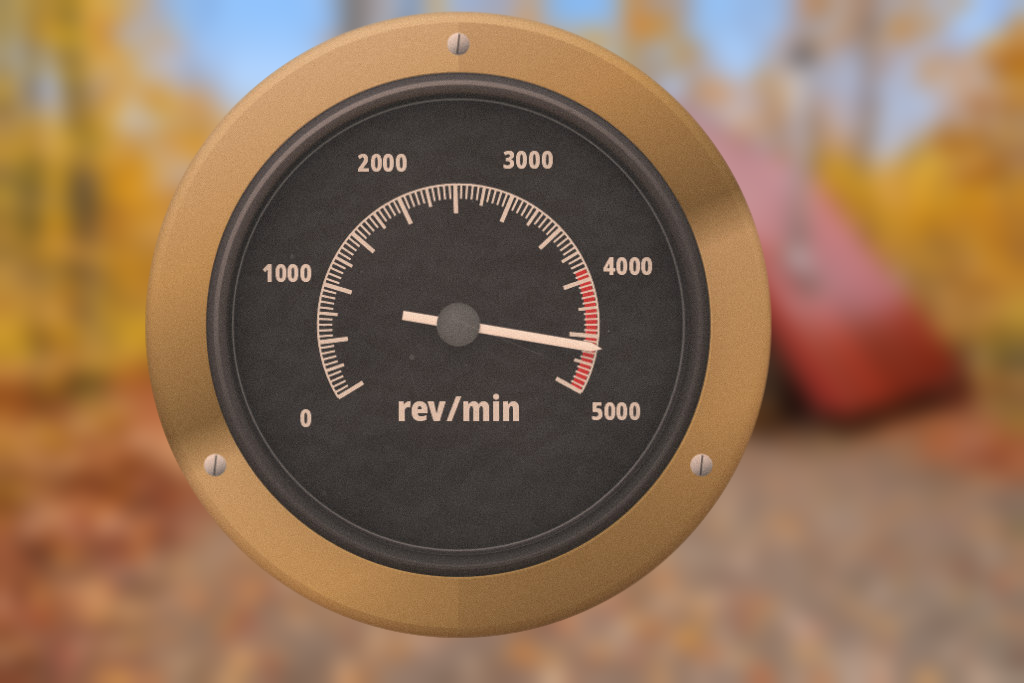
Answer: 4600
